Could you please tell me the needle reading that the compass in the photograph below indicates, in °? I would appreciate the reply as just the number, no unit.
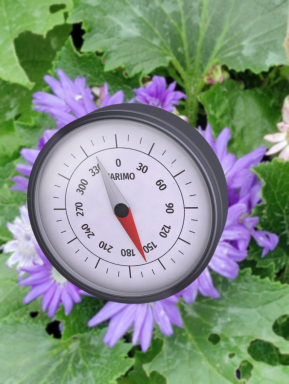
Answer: 160
